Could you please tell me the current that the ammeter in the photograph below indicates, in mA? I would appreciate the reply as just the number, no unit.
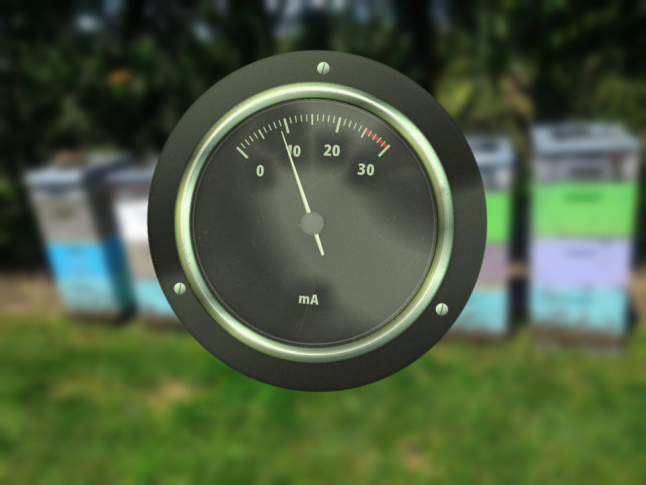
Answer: 9
